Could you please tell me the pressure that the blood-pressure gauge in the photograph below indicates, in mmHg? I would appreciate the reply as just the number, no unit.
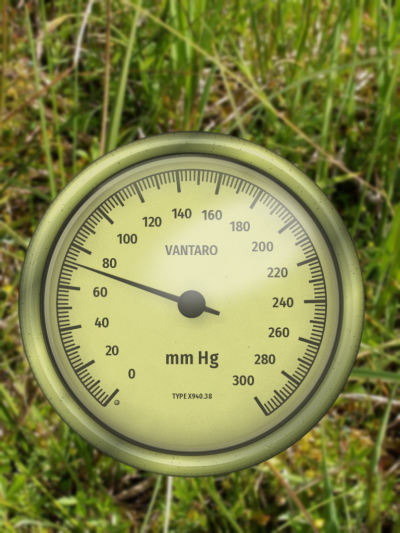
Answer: 72
